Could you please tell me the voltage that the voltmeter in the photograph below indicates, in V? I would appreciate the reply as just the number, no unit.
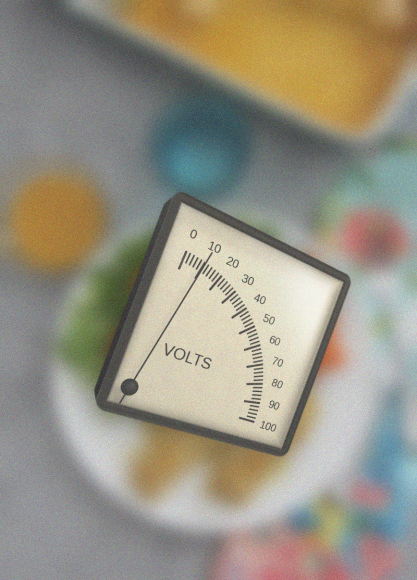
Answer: 10
